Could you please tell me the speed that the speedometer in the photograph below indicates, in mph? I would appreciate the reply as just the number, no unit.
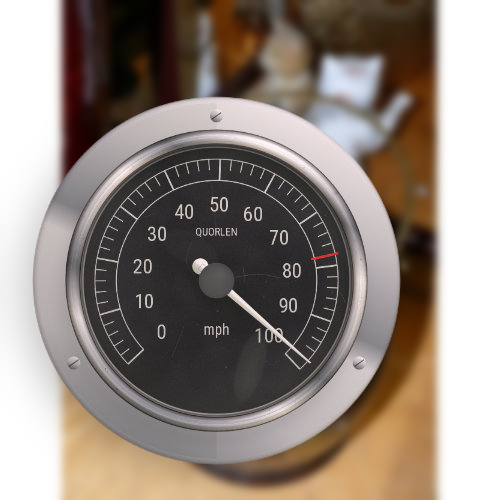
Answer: 98
